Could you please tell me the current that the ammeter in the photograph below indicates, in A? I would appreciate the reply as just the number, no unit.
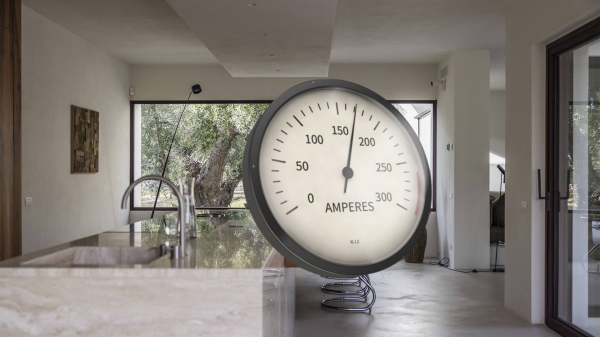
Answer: 170
